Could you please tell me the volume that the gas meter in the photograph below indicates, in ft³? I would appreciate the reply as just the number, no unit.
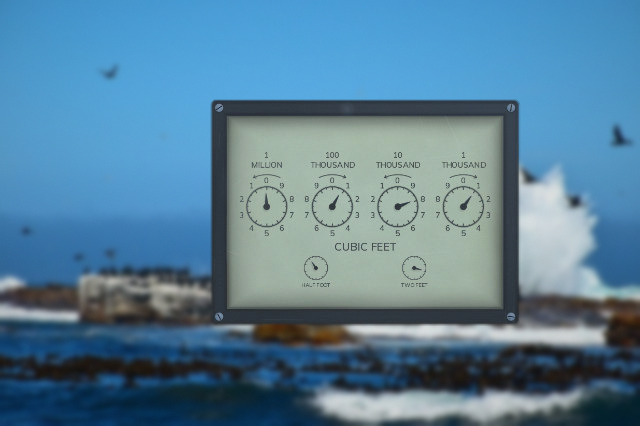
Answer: 8100
